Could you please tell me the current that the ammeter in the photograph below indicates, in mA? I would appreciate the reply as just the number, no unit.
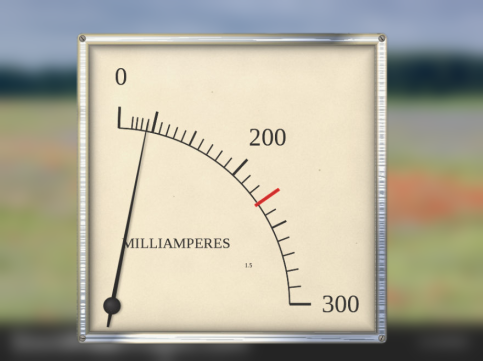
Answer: 90
